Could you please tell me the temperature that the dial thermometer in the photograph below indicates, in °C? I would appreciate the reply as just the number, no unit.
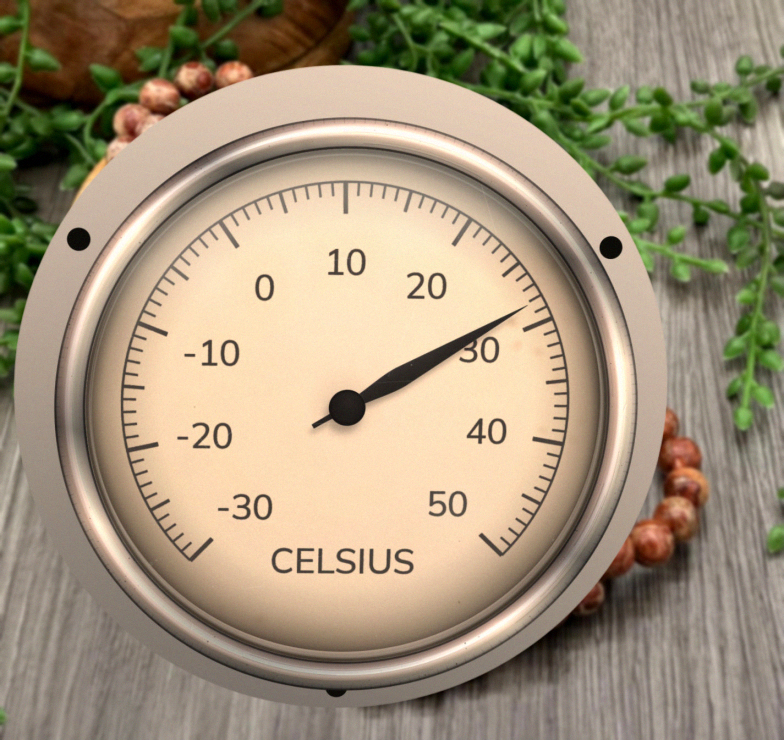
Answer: 28
